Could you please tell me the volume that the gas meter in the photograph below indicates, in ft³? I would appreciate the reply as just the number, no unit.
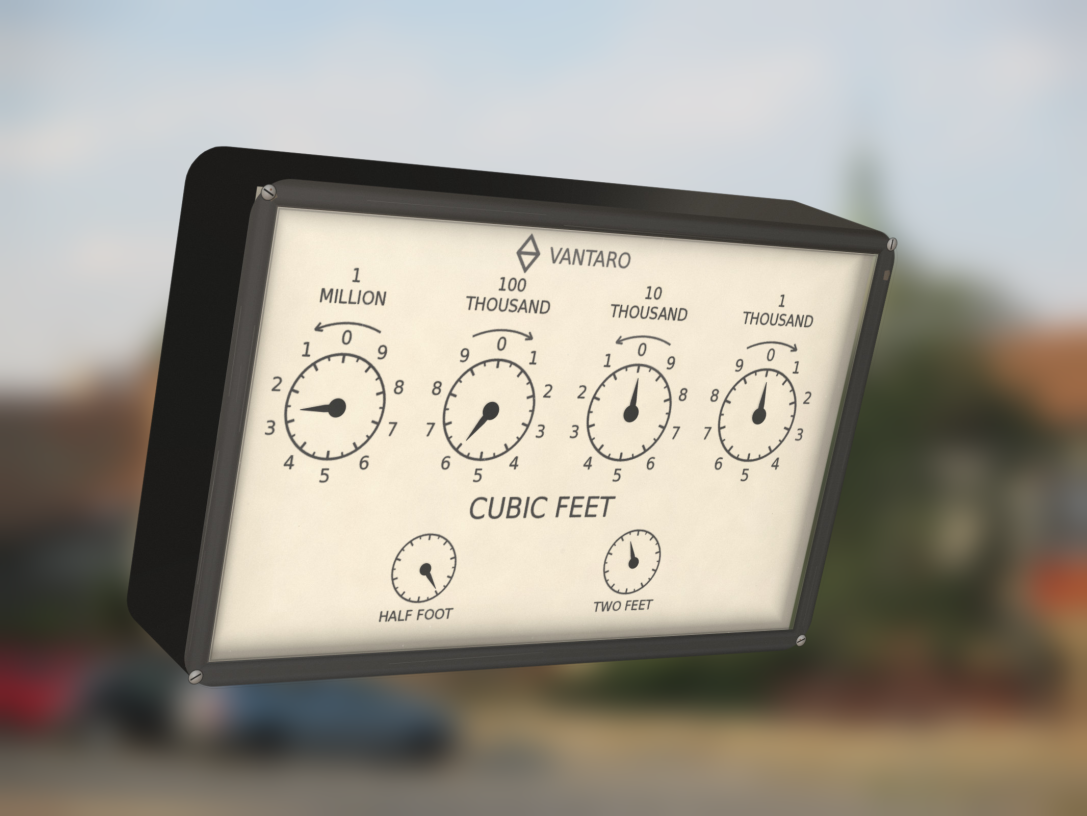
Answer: 260000
